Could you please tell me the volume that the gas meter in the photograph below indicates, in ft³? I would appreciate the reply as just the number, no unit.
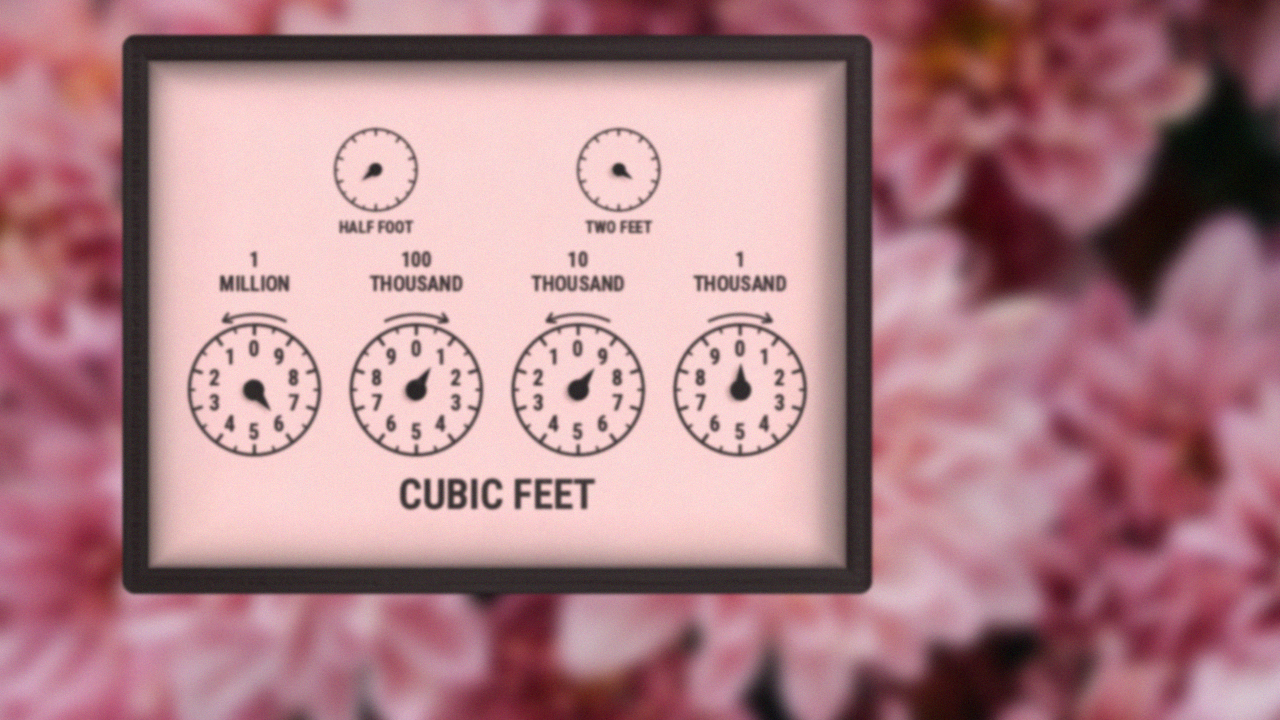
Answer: 609000
